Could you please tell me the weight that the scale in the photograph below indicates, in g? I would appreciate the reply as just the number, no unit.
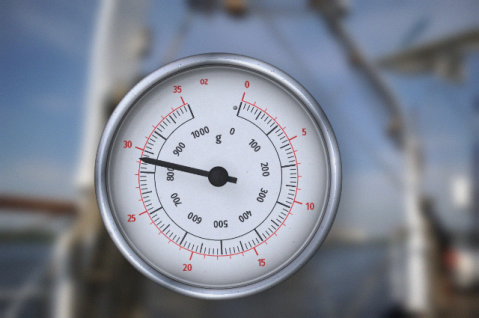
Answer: 830
